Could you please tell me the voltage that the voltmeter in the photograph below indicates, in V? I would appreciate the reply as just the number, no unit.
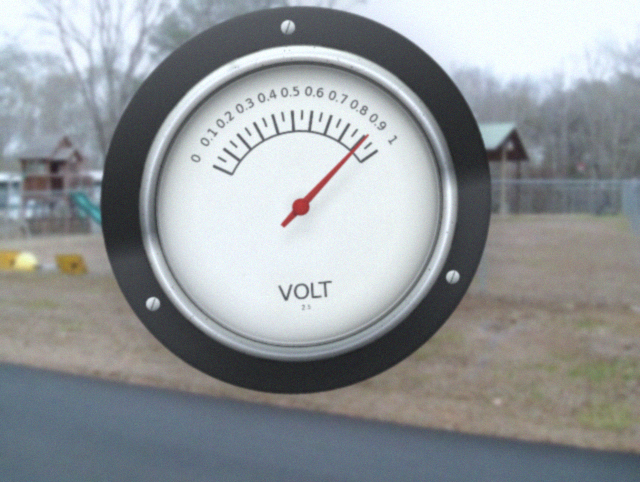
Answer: 0.9
